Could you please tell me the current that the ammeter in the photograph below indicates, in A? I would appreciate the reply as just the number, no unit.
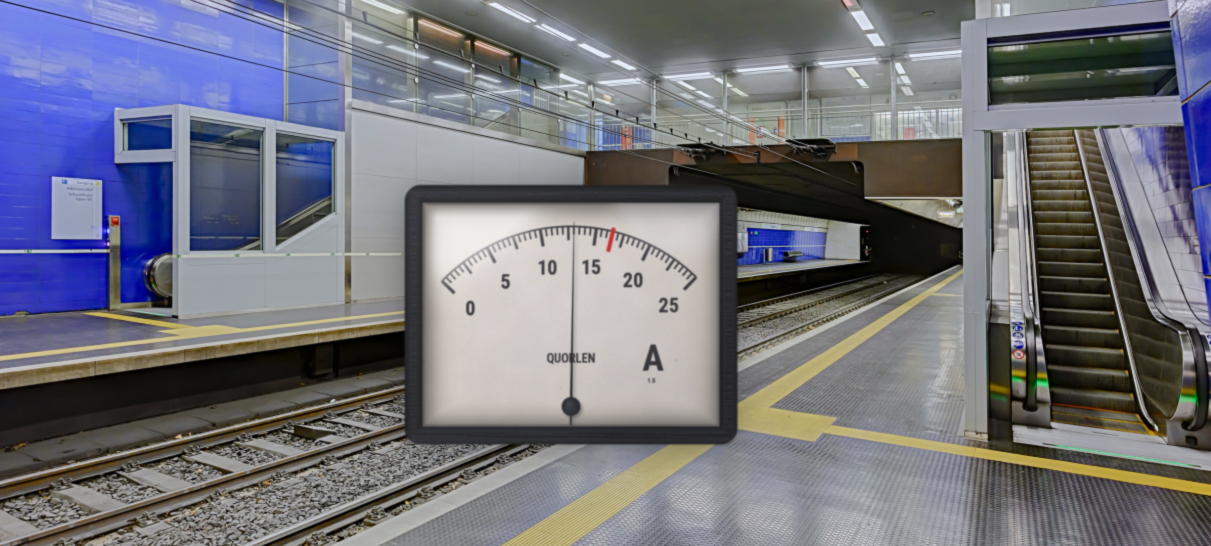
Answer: 13
